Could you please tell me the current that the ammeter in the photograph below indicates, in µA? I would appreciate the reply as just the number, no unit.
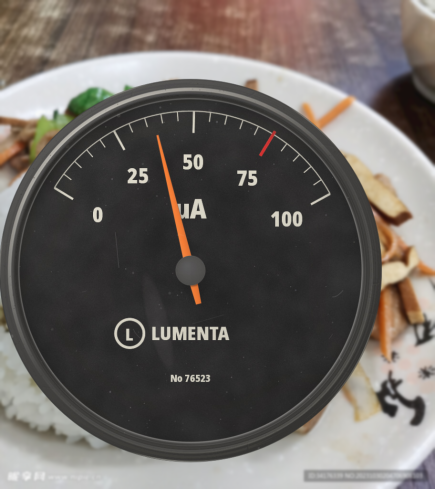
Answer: 37.5
